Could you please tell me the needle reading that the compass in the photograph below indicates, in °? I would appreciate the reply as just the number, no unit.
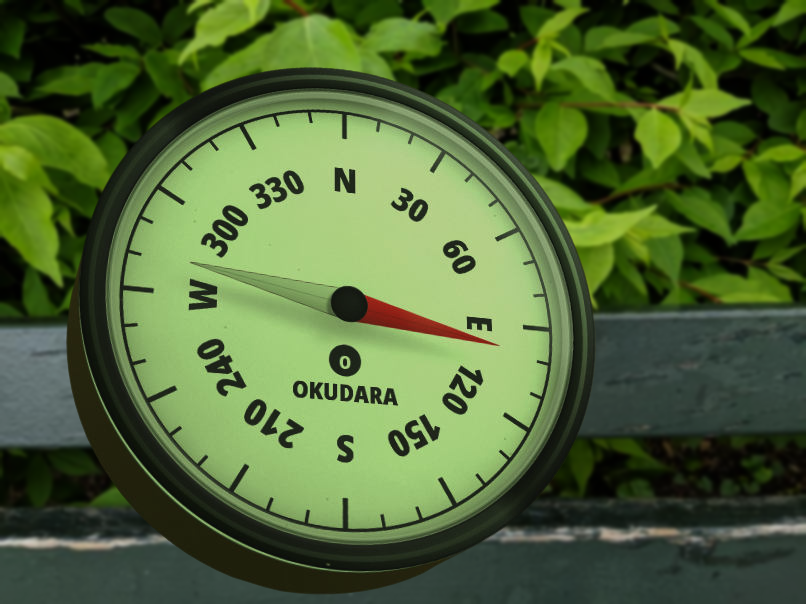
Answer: 100
